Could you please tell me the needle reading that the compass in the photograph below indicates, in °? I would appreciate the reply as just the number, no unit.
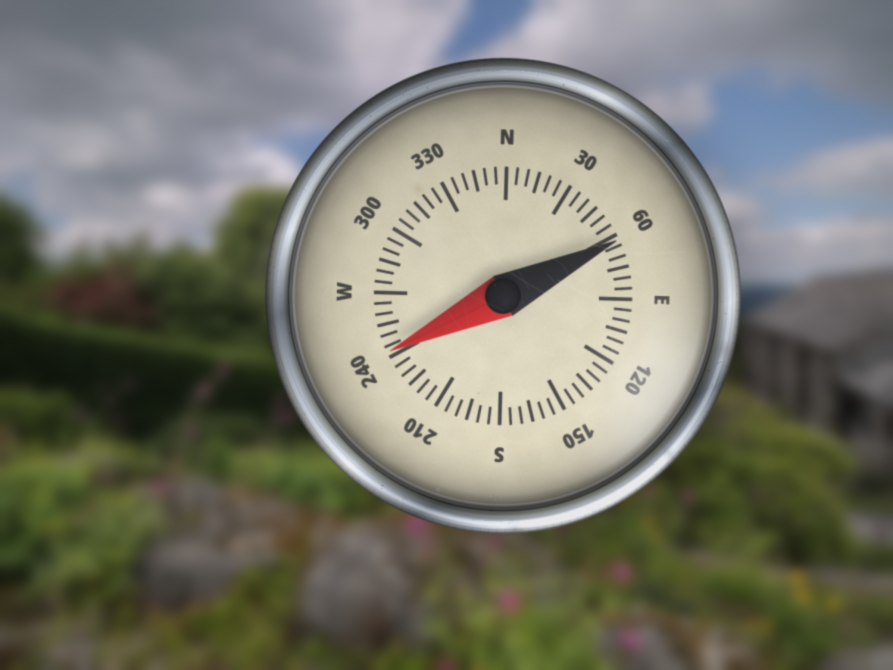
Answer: 242.5
